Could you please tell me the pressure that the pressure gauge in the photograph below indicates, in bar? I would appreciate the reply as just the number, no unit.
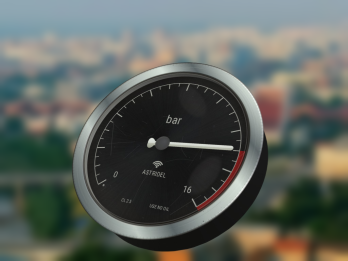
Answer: 13
